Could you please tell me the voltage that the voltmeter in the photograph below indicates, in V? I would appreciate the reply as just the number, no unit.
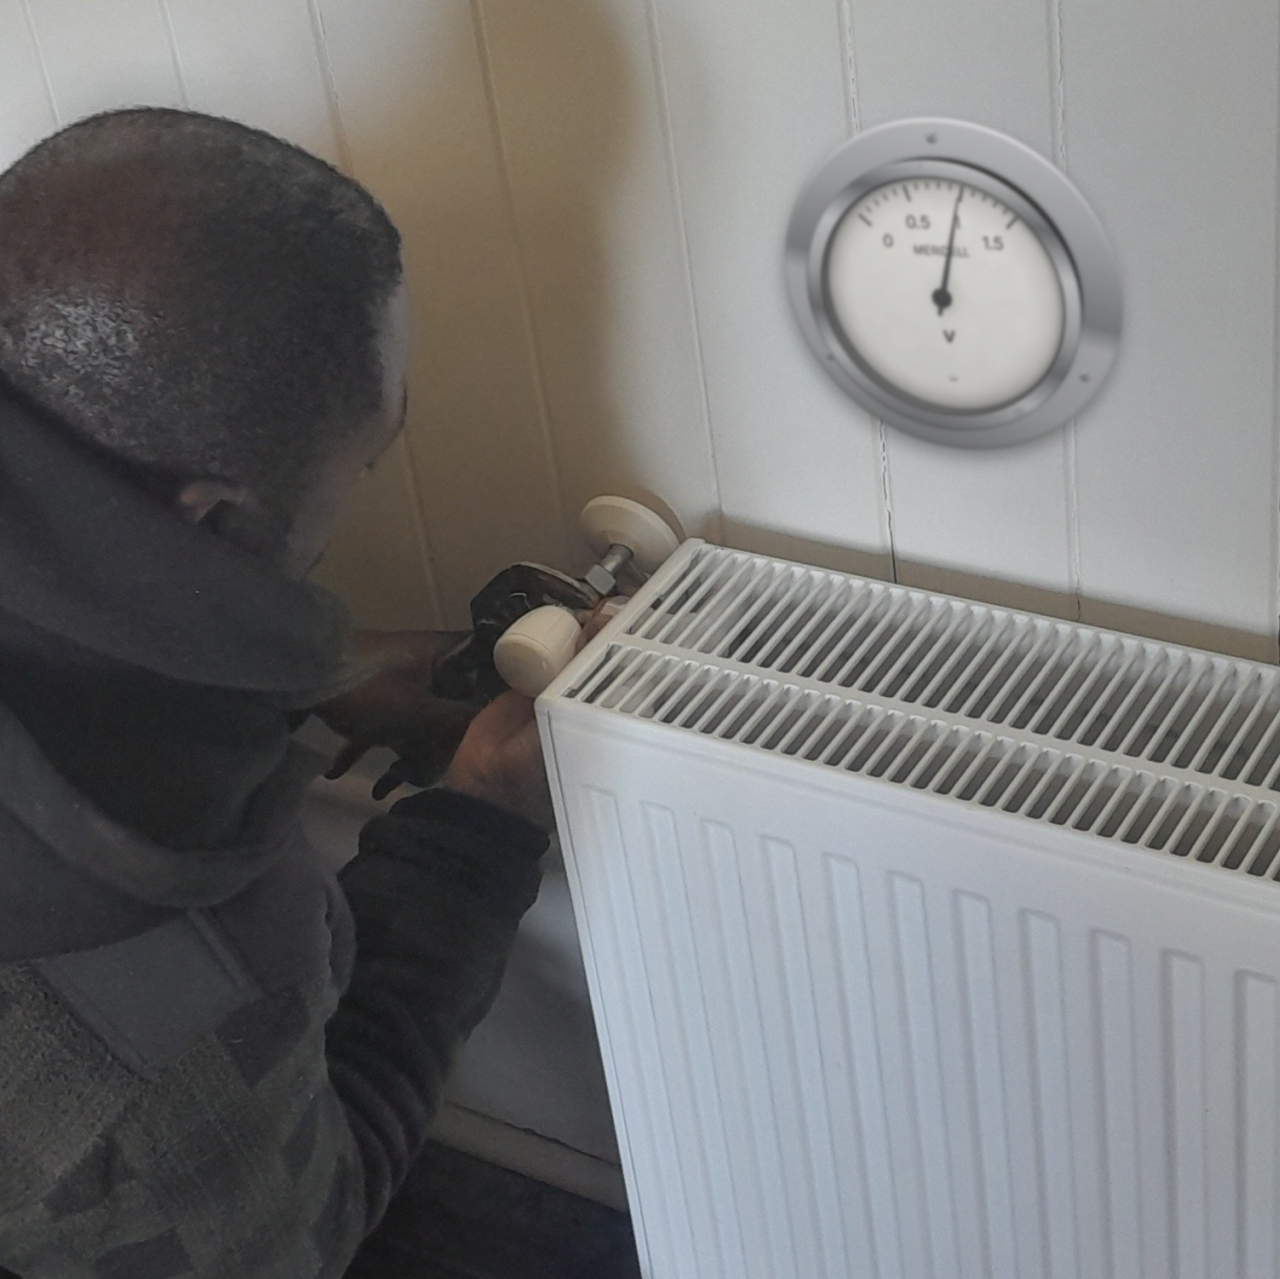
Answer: 1
